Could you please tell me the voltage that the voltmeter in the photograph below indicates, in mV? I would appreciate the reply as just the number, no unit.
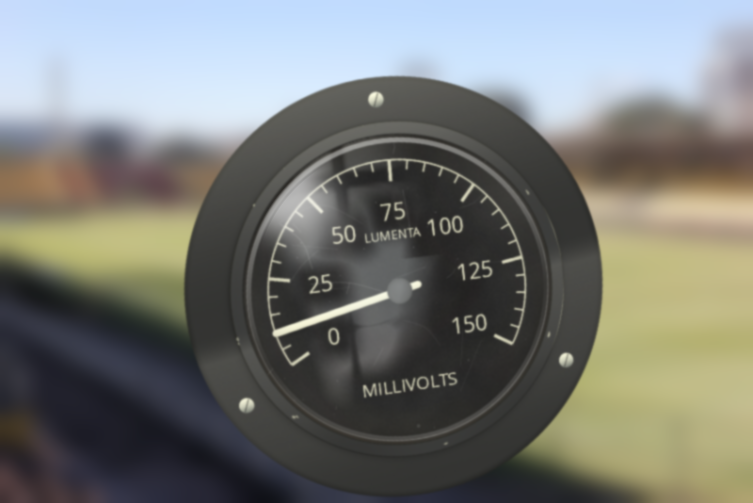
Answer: 10
